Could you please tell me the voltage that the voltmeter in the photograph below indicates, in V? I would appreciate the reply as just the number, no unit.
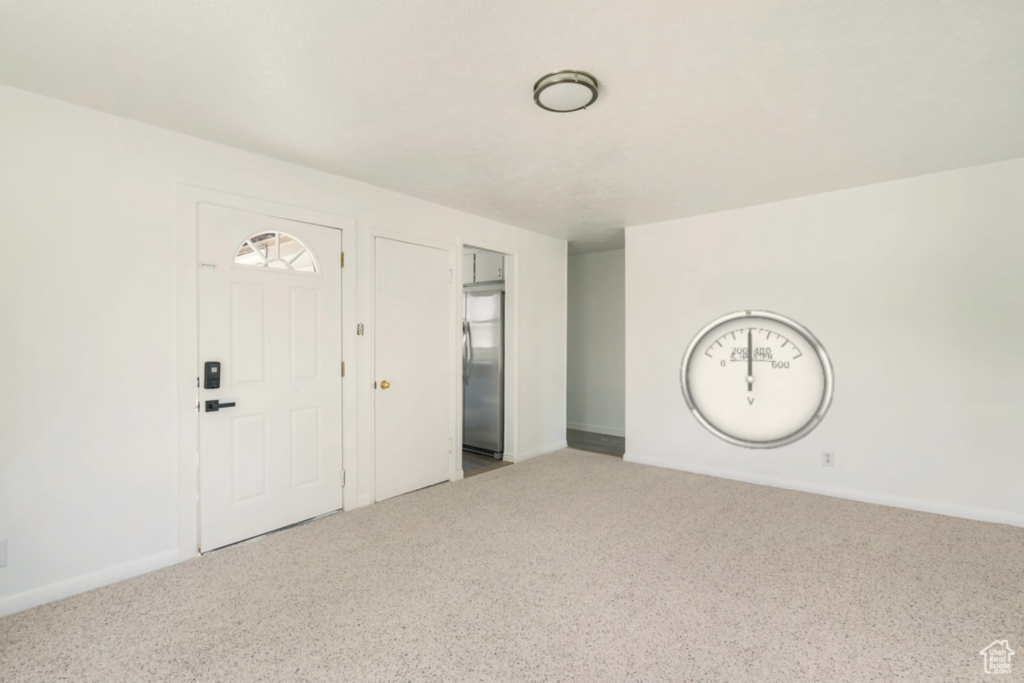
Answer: 300
